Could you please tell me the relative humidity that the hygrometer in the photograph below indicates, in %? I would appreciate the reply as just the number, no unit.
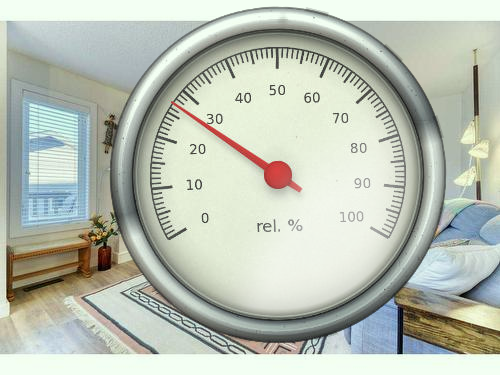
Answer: 27
